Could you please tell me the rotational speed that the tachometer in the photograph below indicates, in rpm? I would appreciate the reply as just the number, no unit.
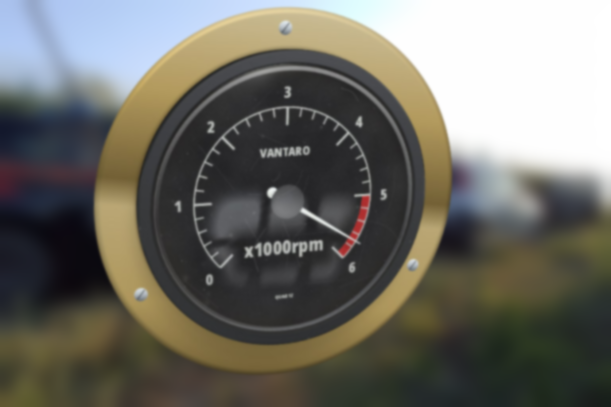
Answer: 5700
